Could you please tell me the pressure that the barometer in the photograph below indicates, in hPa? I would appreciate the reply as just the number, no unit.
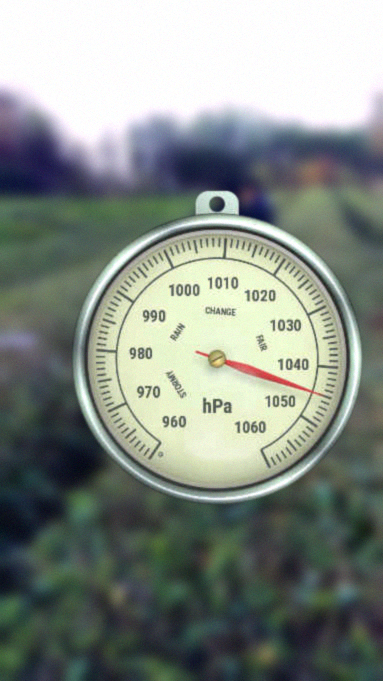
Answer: 1045
